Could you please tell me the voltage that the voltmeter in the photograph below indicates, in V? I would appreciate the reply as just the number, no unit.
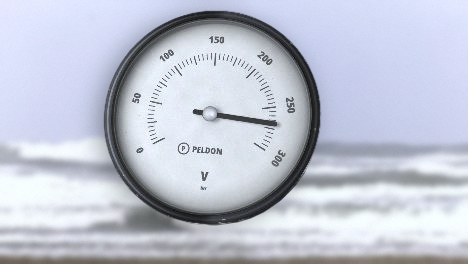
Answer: 270
